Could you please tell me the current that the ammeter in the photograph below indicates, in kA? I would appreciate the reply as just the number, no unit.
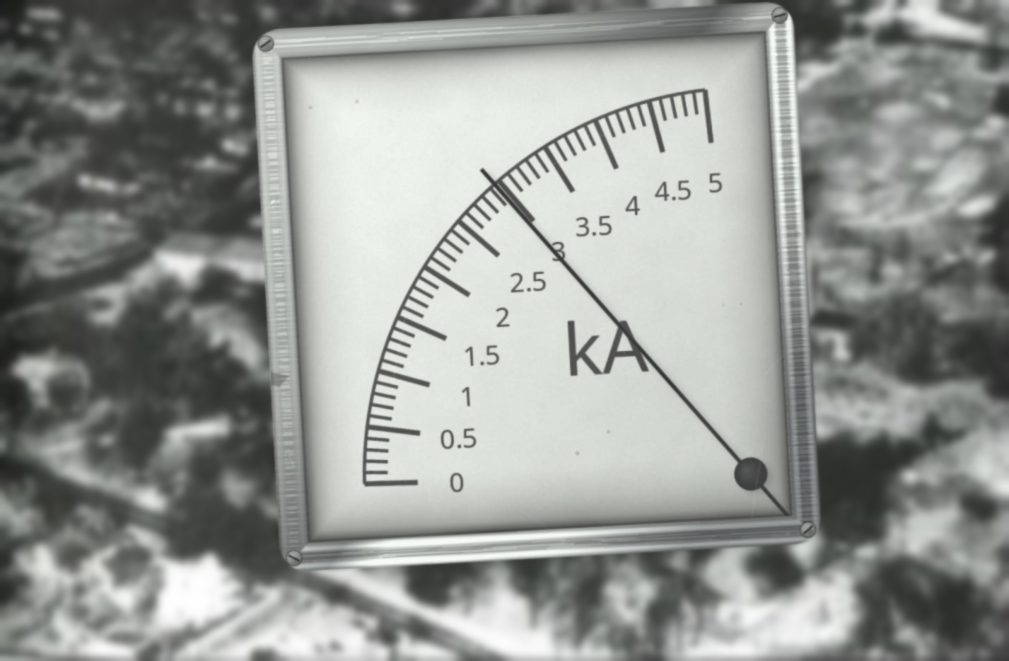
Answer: 2.95
